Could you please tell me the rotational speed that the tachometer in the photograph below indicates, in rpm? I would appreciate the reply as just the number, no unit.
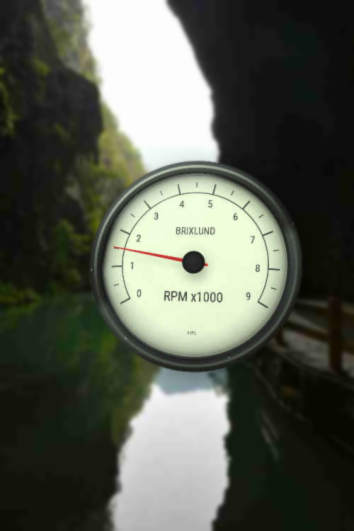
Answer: 1500
